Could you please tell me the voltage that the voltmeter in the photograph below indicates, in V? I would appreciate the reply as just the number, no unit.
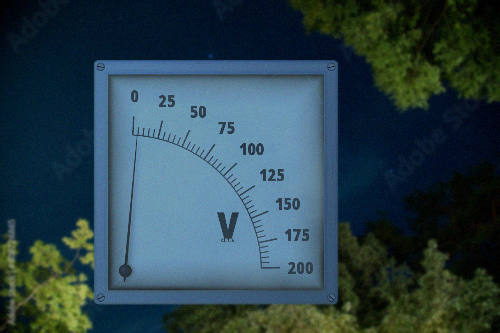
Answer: 5
